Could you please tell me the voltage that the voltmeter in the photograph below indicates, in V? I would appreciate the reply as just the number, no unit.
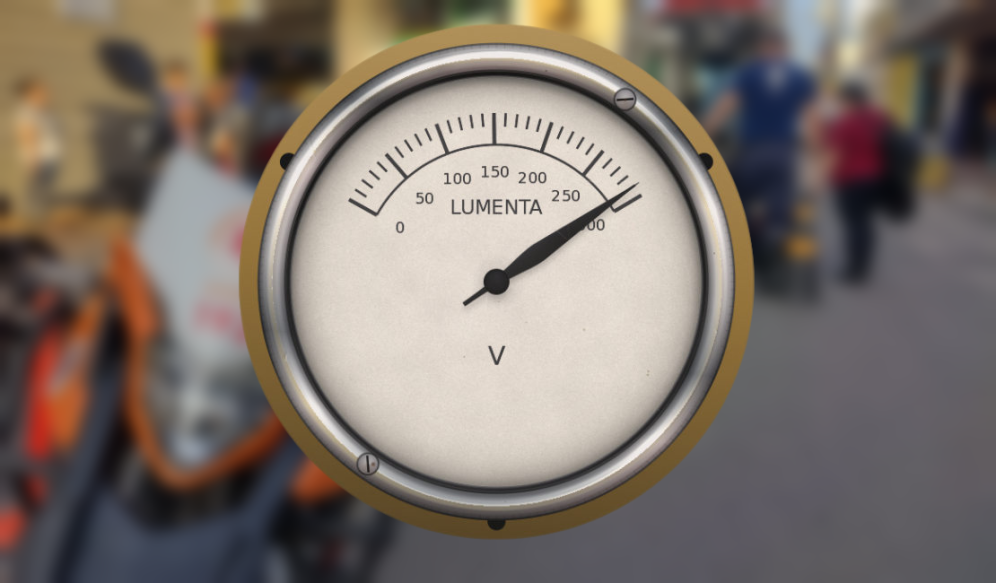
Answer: 290
